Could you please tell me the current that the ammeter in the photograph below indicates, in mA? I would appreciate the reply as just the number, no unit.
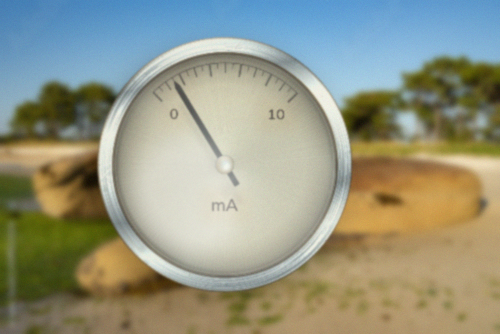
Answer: 1.5
